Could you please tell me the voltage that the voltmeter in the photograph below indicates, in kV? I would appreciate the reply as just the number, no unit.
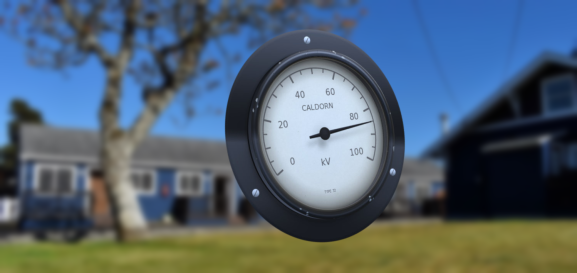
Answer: 85
